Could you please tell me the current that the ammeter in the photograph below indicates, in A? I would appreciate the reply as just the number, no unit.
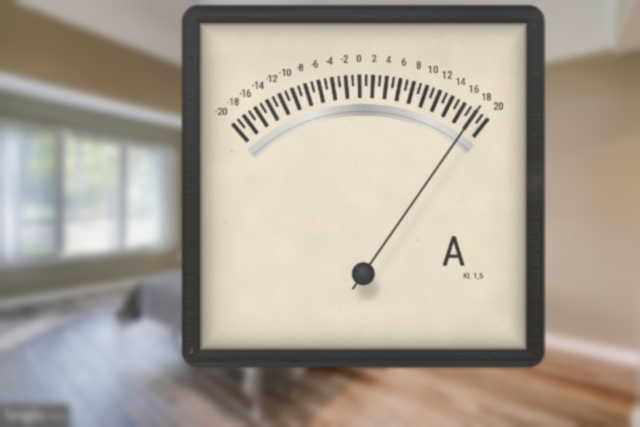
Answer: 18
